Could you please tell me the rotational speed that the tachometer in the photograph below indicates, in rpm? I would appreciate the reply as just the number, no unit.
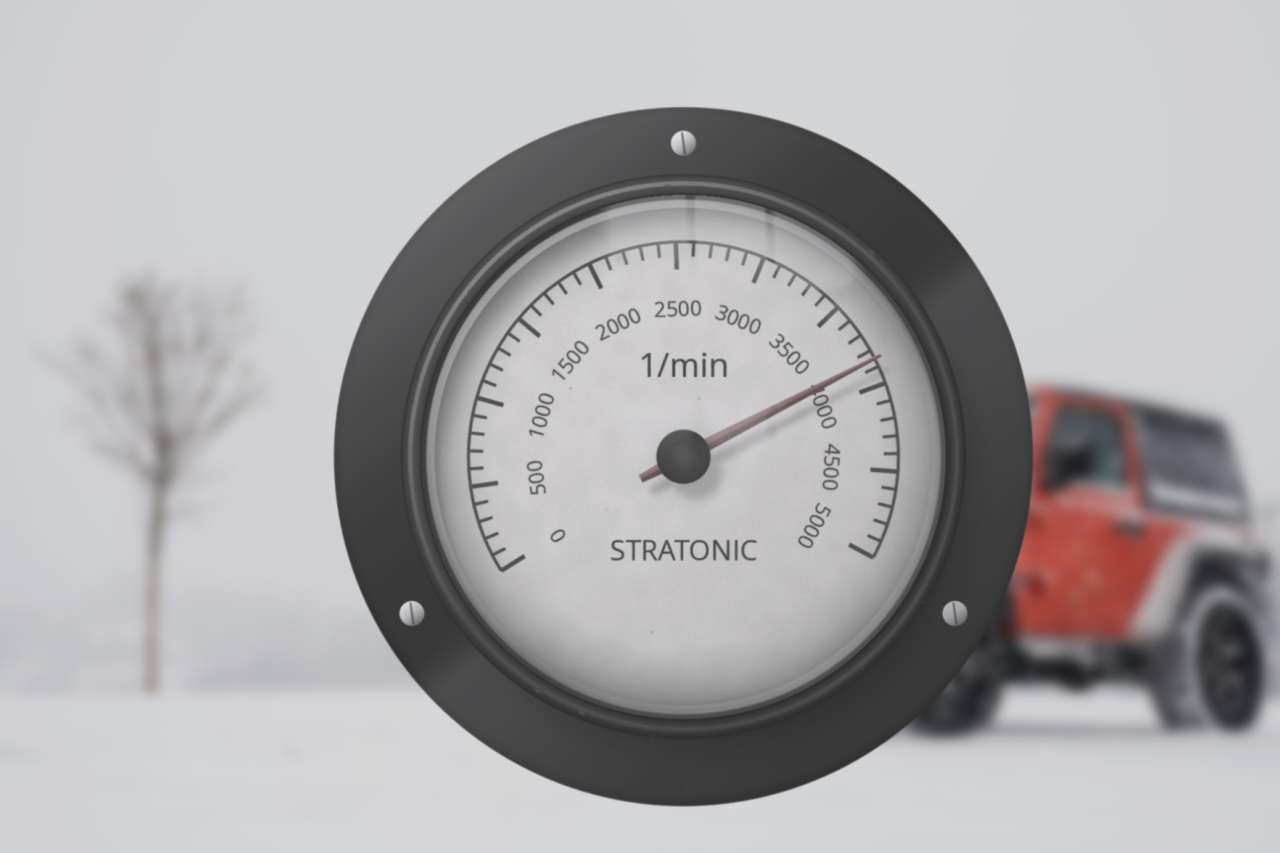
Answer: 3850
